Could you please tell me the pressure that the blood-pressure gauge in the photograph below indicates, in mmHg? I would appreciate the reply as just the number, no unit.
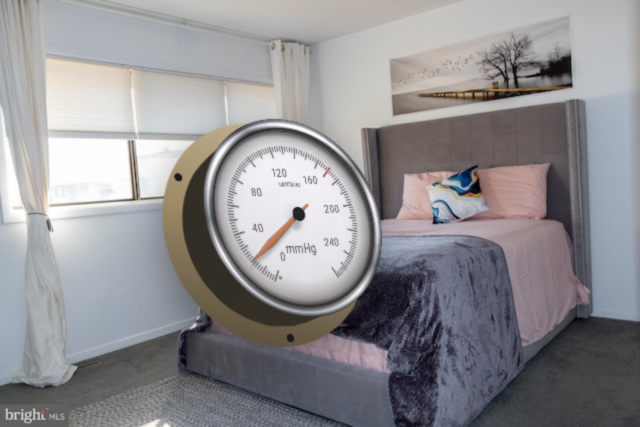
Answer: 20
